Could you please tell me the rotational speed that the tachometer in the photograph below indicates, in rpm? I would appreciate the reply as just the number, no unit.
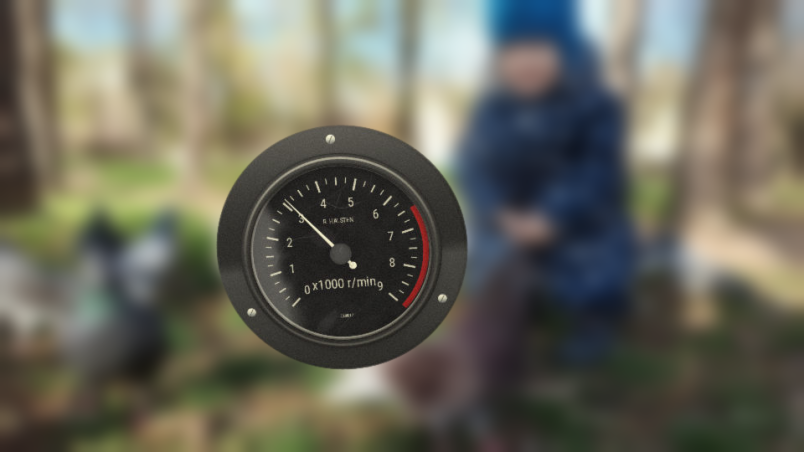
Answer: 3125
